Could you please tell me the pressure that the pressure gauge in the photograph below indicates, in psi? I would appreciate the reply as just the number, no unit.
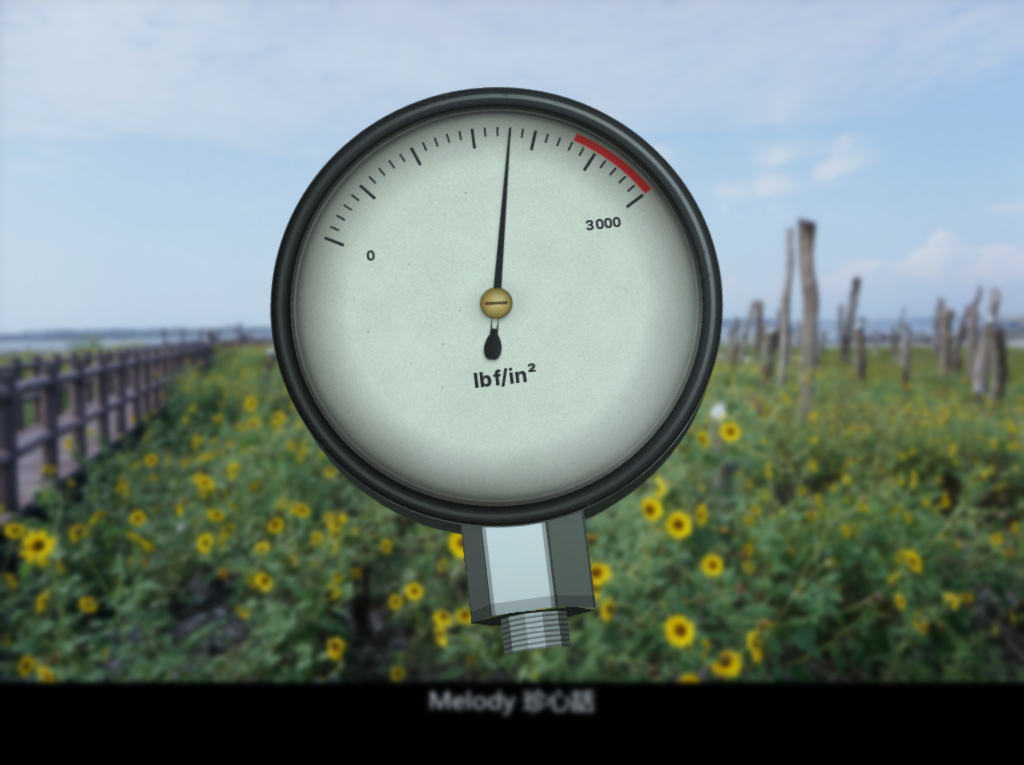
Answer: 1800
